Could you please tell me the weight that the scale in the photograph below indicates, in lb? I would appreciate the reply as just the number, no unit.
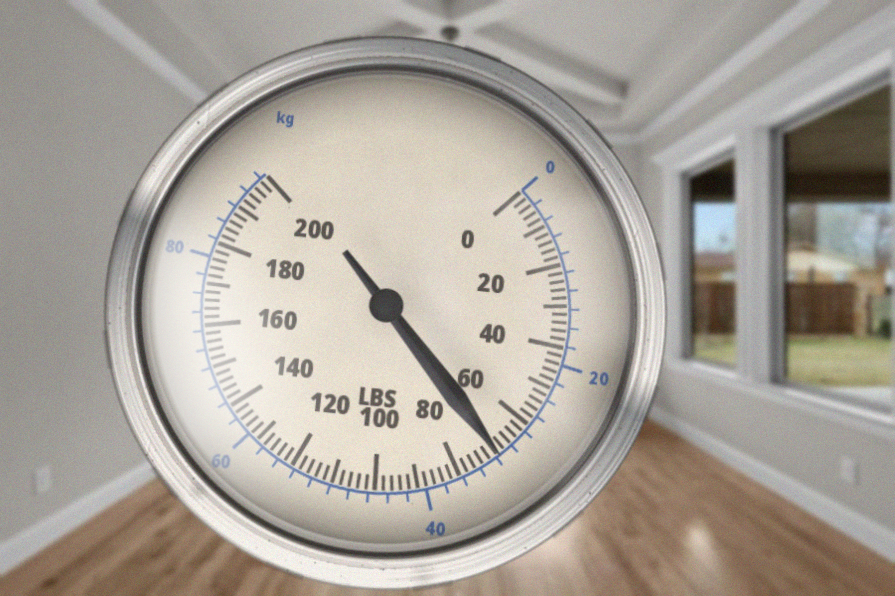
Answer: 70
